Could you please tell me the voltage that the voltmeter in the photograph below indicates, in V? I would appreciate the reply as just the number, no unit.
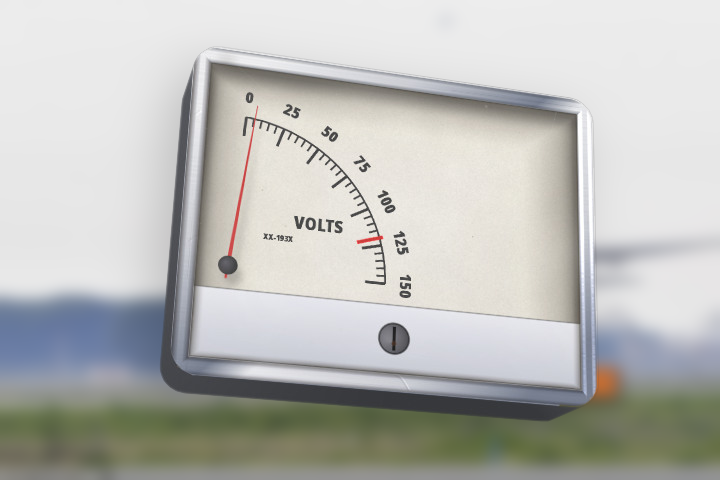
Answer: 5
